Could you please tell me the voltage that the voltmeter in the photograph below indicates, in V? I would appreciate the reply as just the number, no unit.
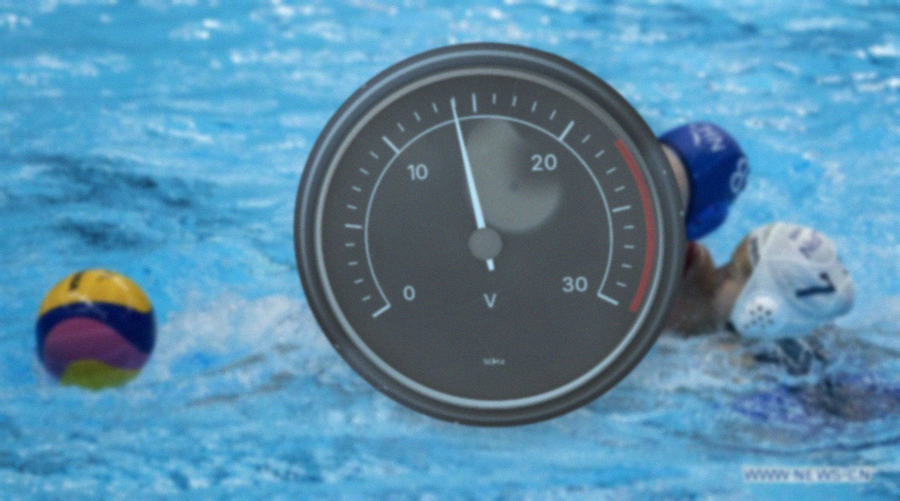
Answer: 14
